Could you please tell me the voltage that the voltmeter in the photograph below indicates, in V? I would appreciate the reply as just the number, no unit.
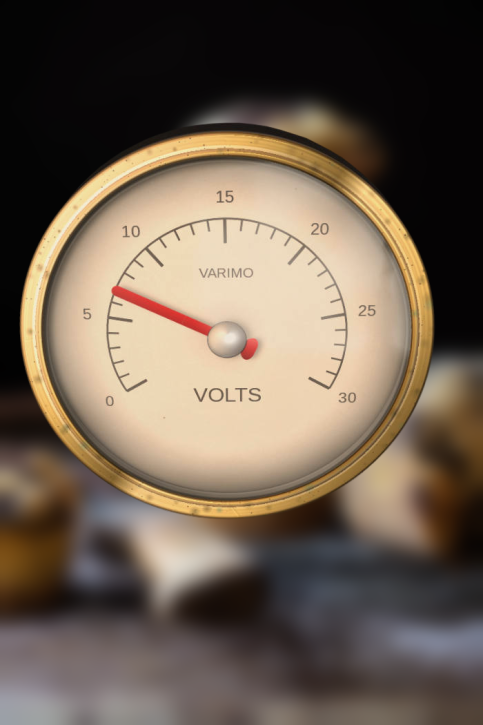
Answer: 7
